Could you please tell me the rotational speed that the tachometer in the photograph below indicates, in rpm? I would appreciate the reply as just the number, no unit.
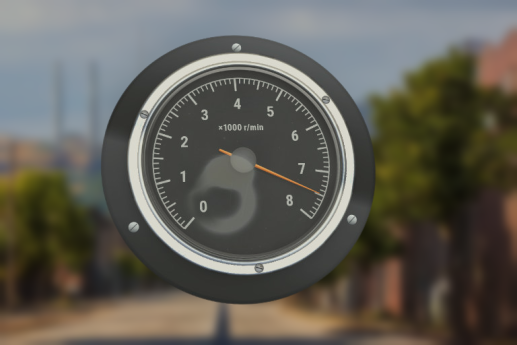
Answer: 7500
